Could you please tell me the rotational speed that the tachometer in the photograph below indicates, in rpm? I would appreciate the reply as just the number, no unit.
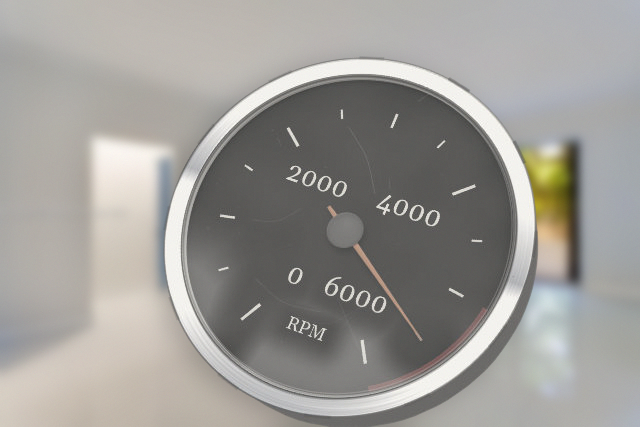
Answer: 5500
